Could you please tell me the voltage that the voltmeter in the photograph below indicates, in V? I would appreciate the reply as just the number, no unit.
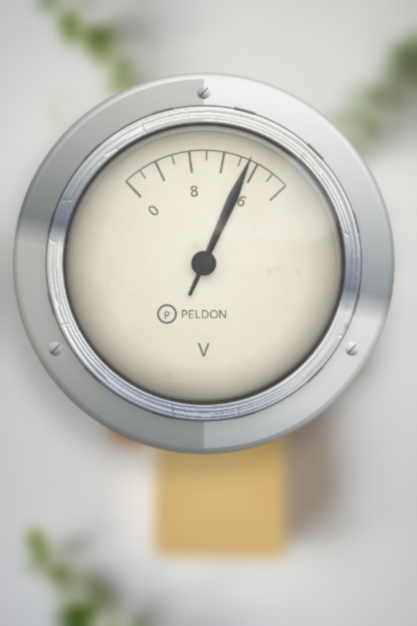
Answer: 15
